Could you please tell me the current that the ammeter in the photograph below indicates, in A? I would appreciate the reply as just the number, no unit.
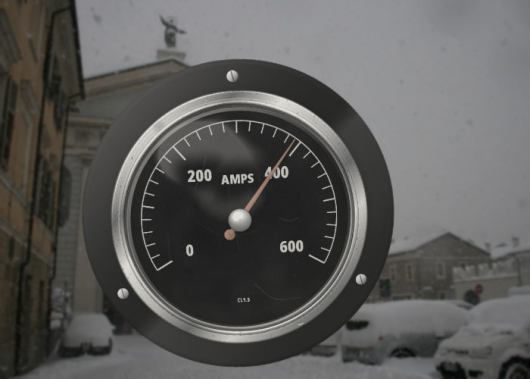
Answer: 390
